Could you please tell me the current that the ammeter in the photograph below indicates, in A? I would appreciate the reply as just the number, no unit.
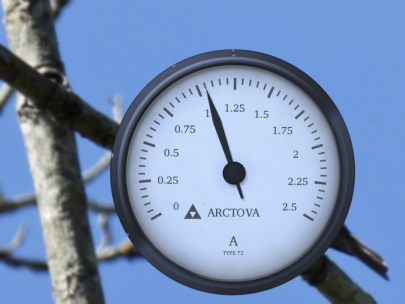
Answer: 1.05
